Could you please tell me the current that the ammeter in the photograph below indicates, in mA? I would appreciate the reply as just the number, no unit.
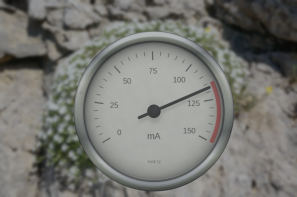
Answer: 117.5
